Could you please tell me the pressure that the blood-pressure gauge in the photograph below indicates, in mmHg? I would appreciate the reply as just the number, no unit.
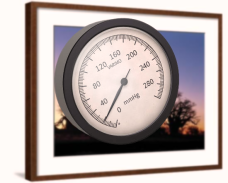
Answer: 20
